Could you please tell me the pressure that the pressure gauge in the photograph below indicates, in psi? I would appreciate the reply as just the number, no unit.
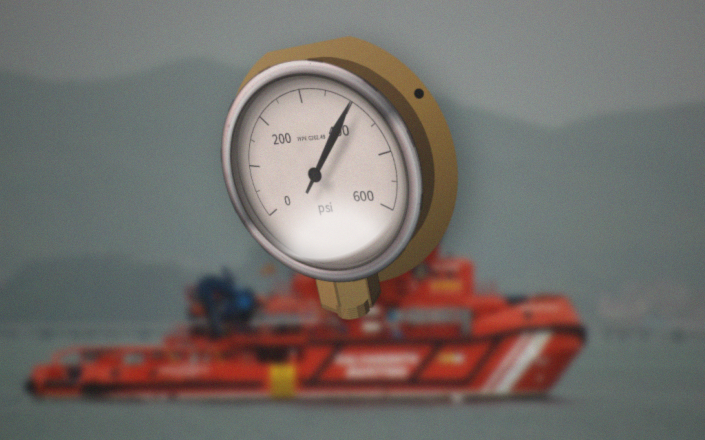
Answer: 400
